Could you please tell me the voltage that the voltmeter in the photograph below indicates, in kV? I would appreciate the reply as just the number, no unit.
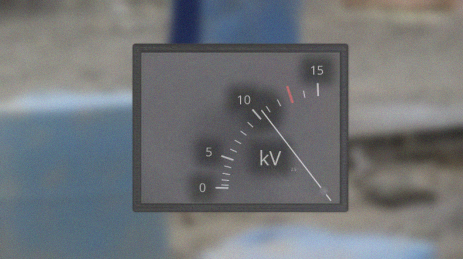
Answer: 10.5
